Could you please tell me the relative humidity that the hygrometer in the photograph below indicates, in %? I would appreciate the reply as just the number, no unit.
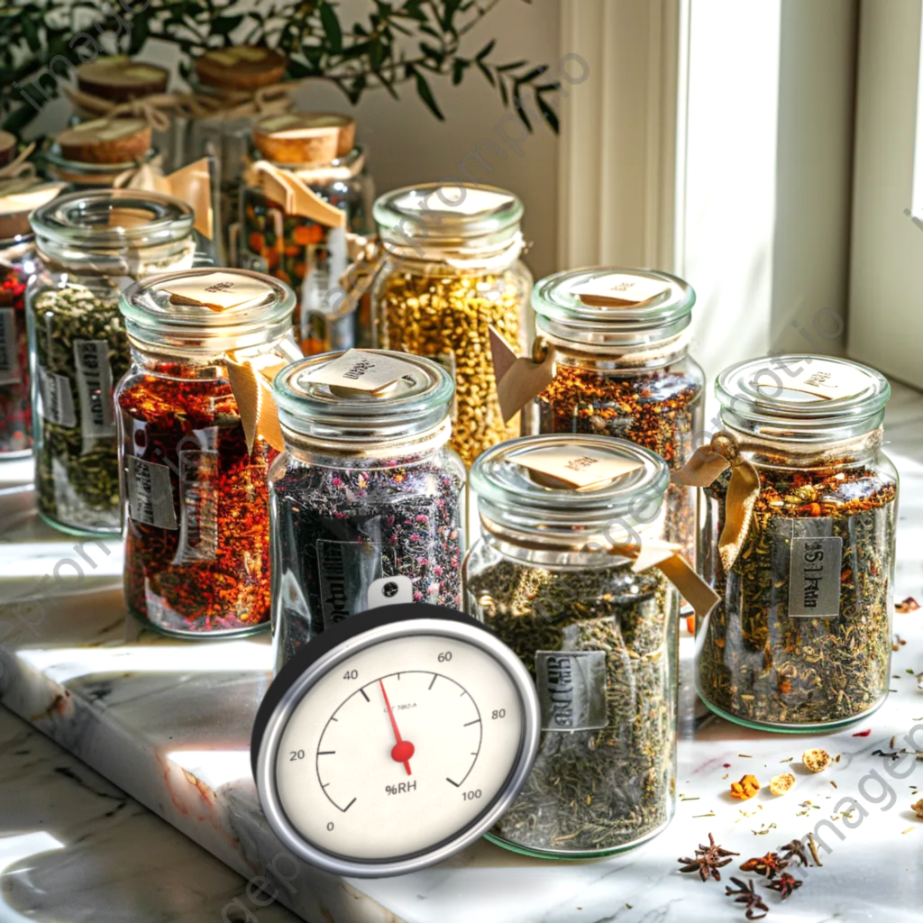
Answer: 45
